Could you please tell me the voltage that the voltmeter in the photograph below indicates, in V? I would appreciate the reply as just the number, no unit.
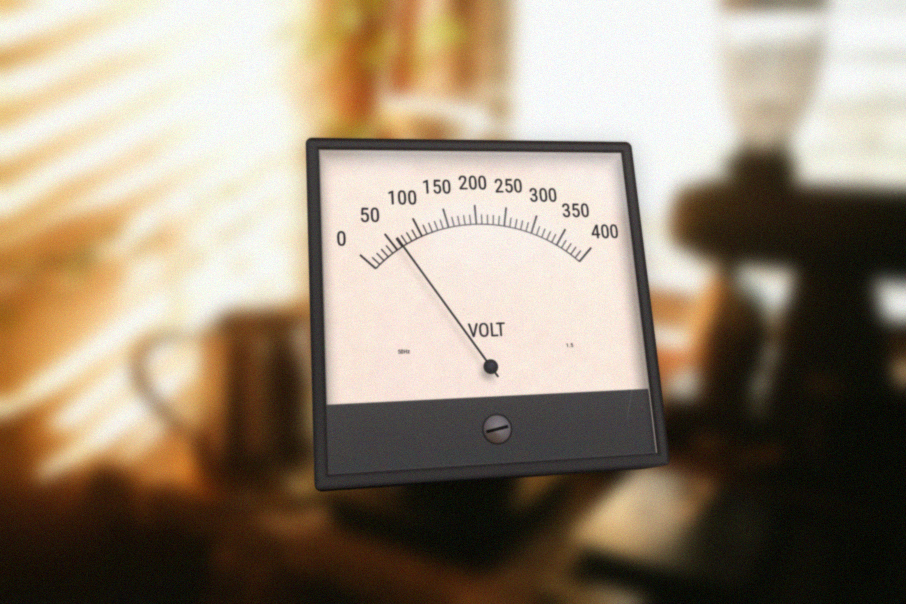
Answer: 60
